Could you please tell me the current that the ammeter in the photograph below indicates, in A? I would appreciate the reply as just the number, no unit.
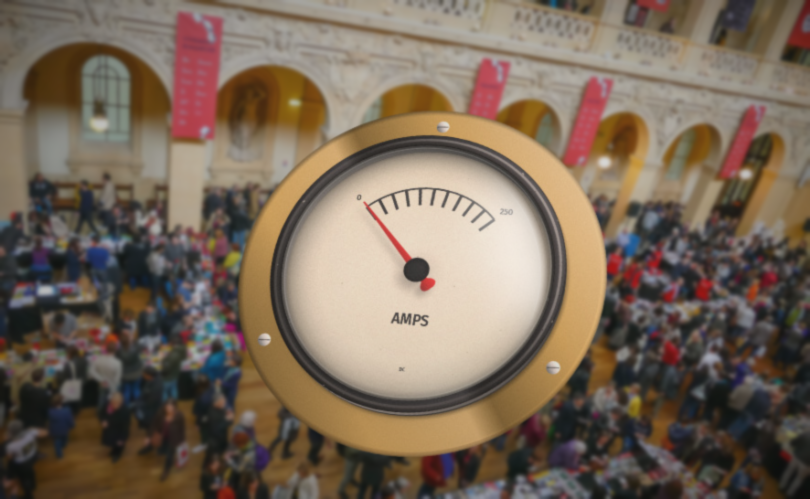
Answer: 0
